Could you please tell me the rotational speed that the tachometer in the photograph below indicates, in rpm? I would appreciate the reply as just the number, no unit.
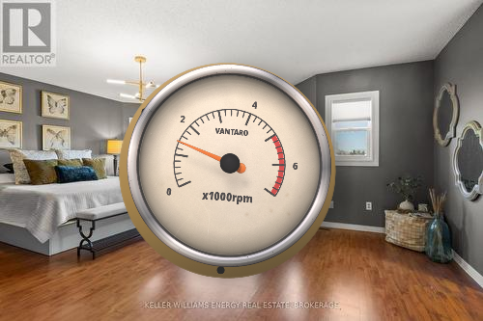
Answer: 1400
